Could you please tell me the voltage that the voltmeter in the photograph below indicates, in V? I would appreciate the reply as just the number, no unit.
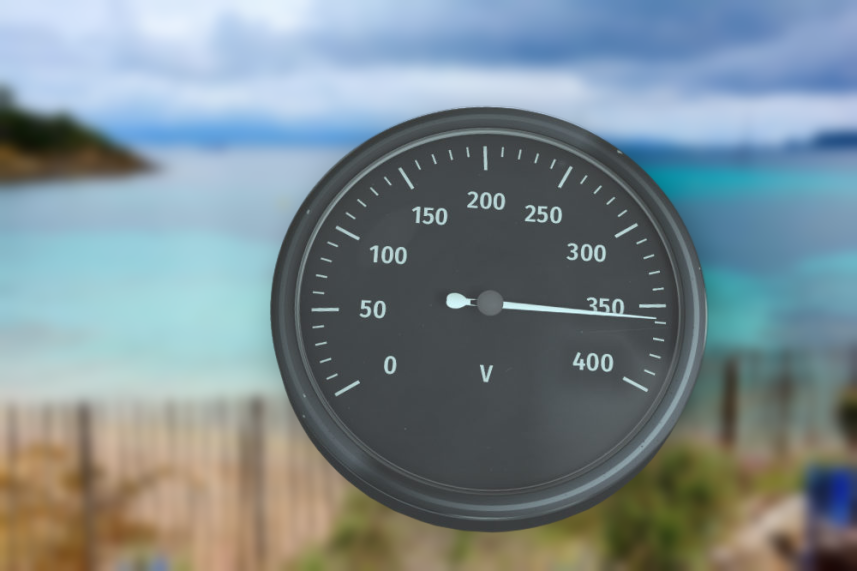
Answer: 360
